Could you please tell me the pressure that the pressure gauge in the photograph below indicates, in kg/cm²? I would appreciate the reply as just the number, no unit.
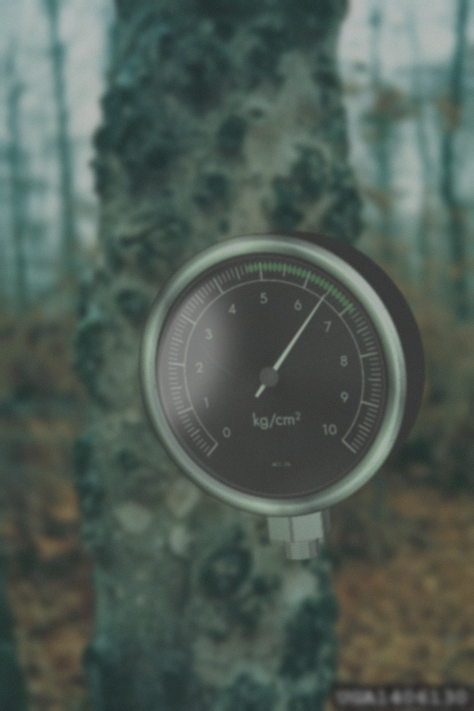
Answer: 6.5
